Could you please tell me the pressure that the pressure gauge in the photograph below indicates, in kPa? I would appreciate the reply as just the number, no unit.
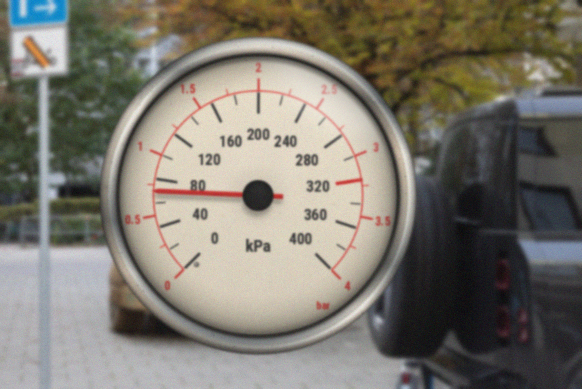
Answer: 70
